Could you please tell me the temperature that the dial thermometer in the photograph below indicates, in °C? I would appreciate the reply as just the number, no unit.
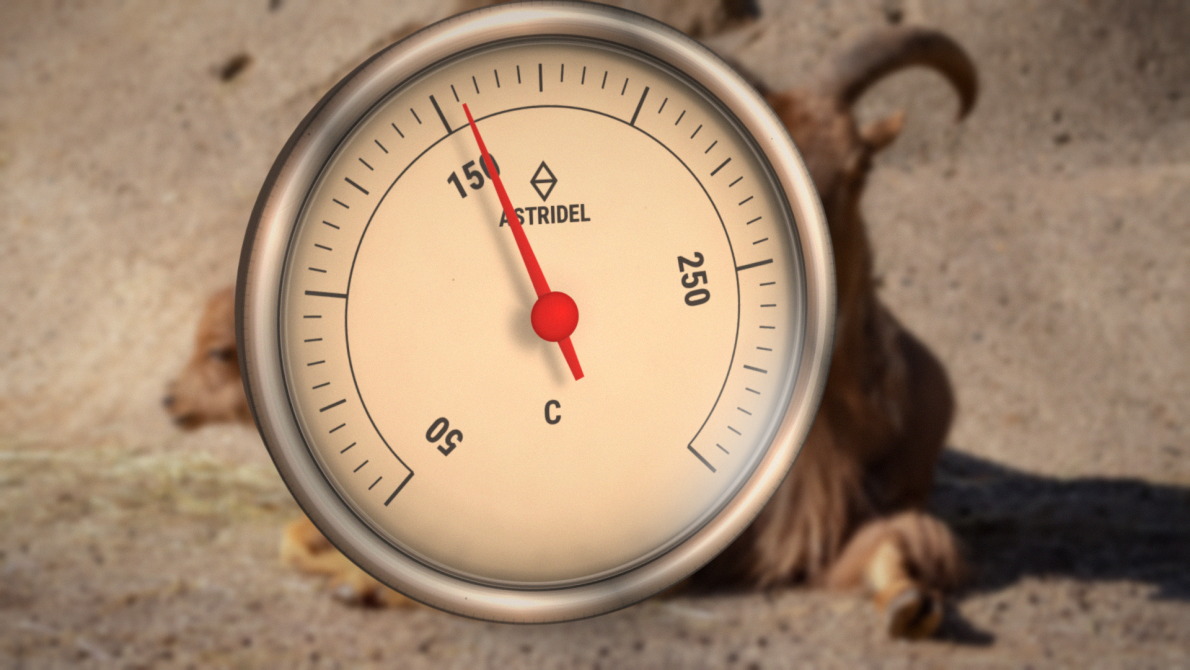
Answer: 155
